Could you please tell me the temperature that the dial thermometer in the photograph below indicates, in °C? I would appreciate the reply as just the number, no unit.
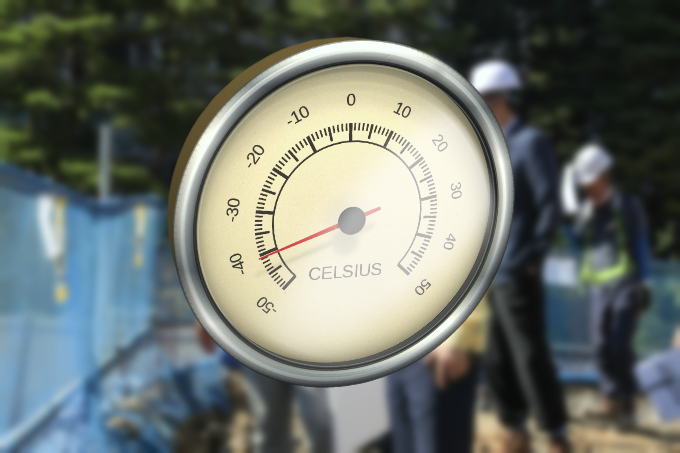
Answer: -40
